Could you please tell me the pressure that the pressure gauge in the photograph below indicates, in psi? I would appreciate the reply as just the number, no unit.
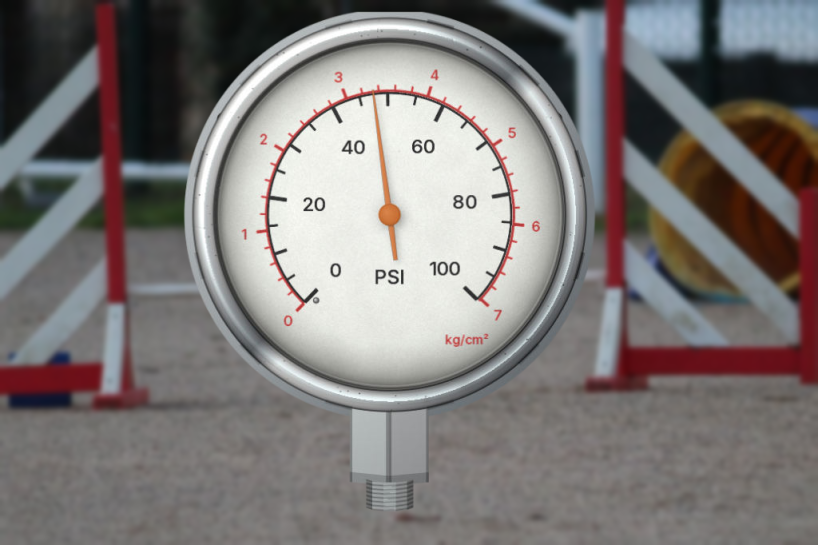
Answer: 47.5
